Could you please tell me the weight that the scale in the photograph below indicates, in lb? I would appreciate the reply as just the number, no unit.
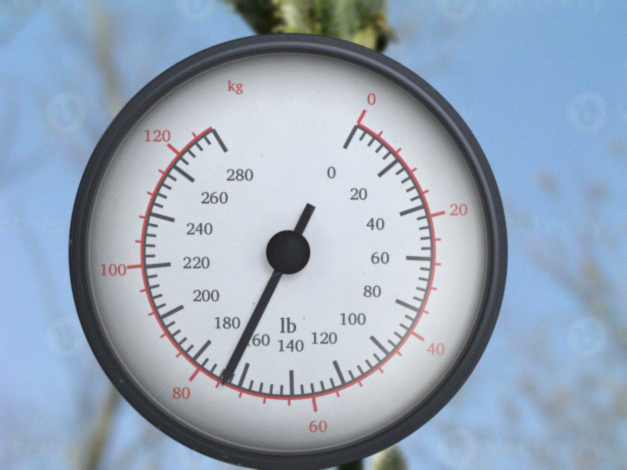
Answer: 166
